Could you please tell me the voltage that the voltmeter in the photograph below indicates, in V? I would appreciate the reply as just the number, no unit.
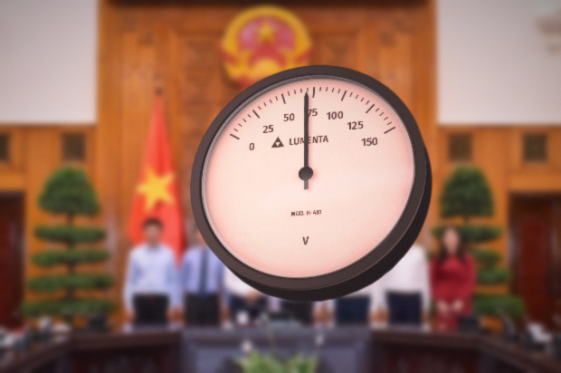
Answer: 70
